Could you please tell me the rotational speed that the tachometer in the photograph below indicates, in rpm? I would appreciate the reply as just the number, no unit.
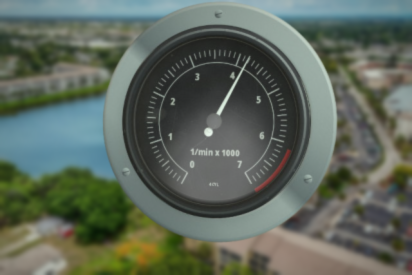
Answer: 4200
